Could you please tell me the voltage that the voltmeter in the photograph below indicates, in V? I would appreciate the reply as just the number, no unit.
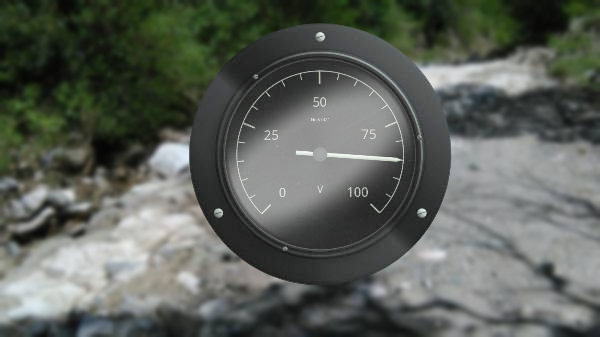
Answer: 85
